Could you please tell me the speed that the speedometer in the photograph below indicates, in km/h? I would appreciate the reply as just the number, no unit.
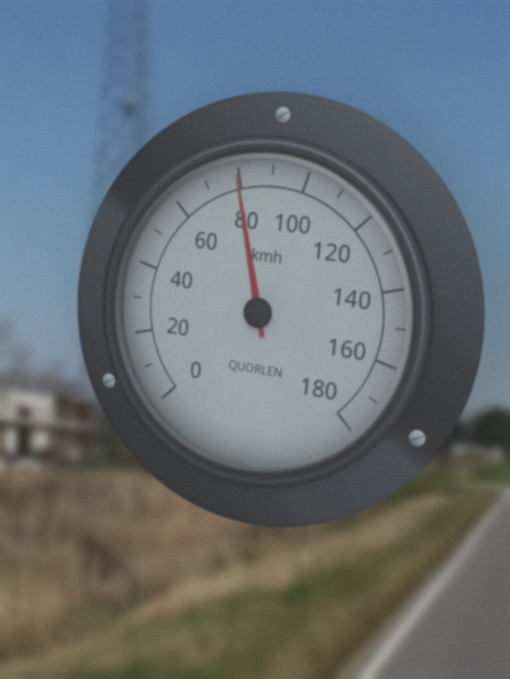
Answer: 80
